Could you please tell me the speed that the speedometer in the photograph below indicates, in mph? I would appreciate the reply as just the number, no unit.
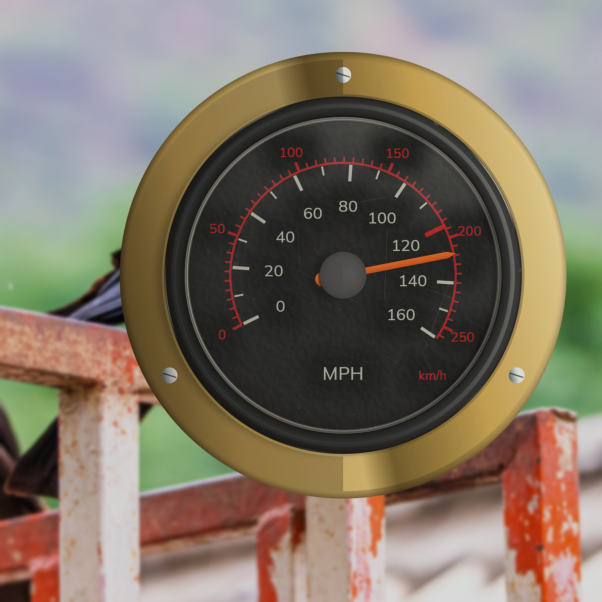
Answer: 130
